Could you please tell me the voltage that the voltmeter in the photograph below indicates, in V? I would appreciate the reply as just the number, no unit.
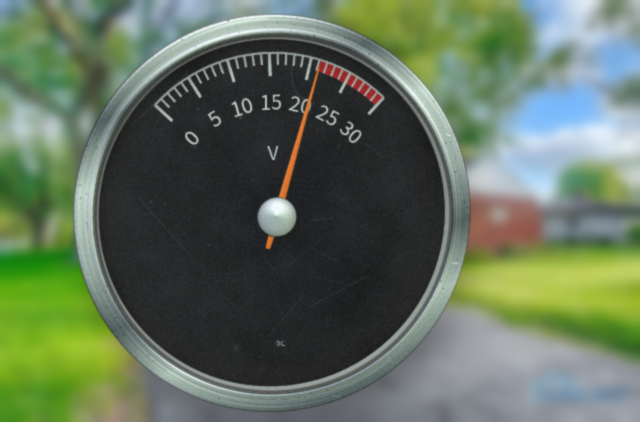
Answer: 21
